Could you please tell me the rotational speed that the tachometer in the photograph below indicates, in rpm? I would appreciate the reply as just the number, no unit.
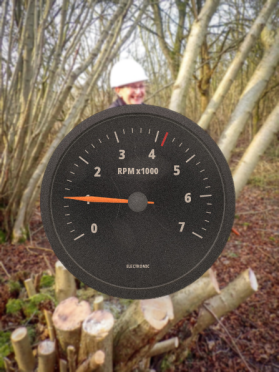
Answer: 1000
